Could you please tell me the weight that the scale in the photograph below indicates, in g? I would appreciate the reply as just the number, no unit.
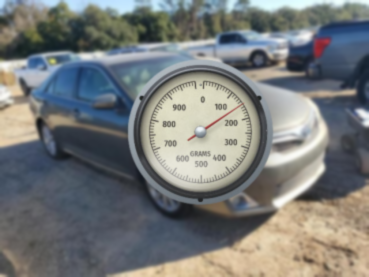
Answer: 150
